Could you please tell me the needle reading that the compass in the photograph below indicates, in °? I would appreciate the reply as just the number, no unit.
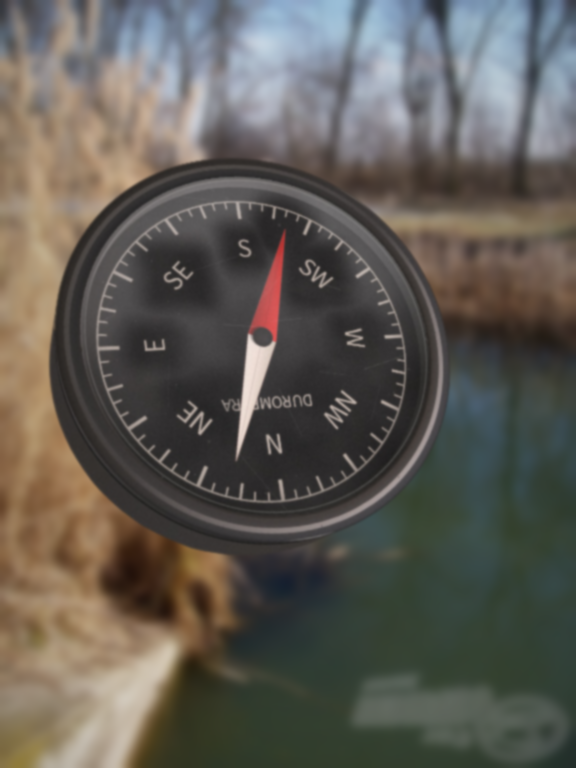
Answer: 200
